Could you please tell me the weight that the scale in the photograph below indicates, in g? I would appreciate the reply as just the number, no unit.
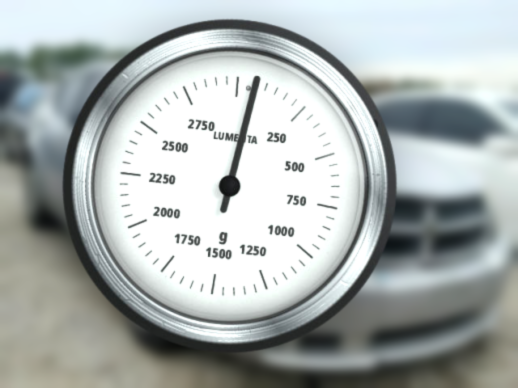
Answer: 0
